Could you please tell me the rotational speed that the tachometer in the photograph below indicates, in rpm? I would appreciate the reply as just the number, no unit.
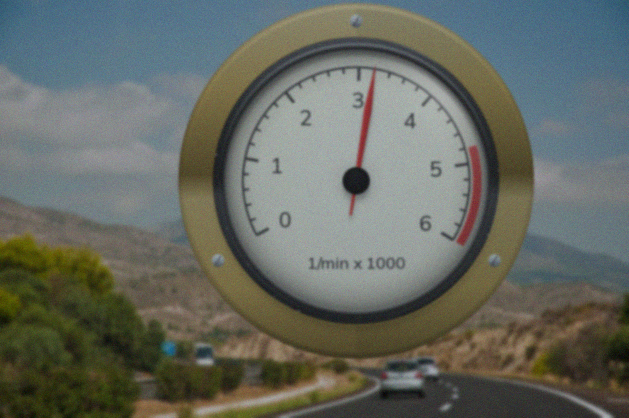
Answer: 3200
